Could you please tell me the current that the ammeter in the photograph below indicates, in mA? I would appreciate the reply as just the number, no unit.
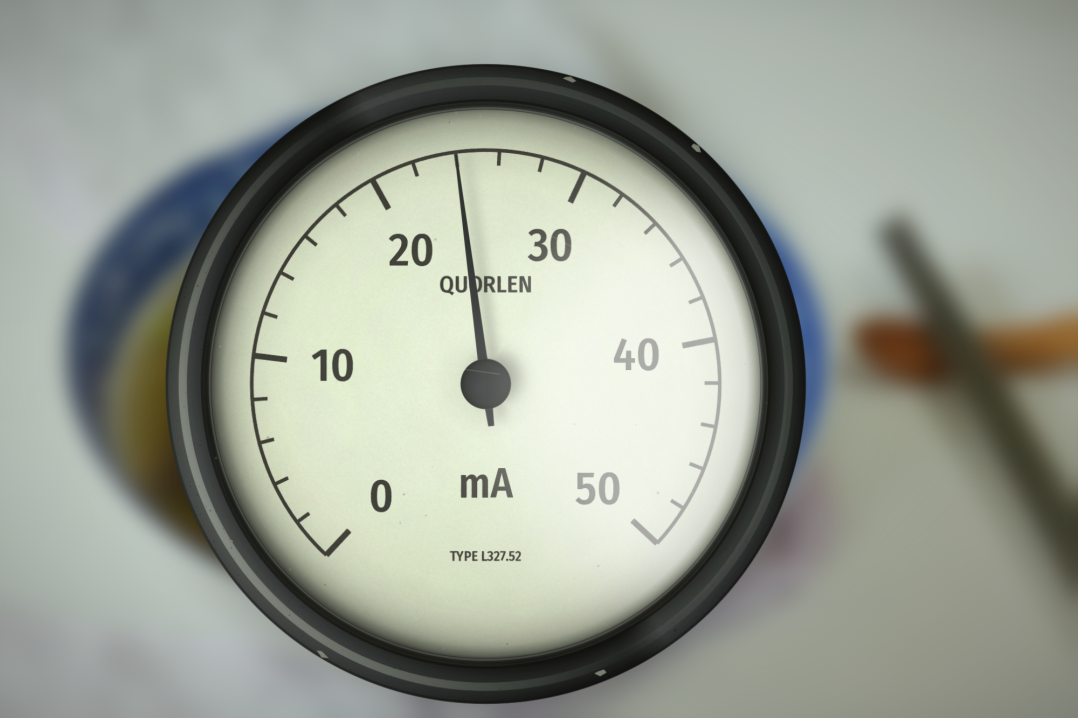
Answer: 24
